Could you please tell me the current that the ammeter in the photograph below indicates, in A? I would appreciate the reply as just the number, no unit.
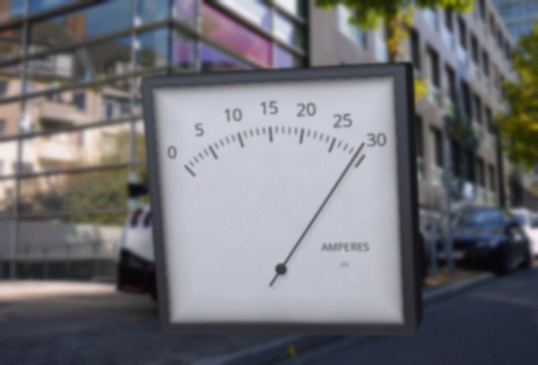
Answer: 29
